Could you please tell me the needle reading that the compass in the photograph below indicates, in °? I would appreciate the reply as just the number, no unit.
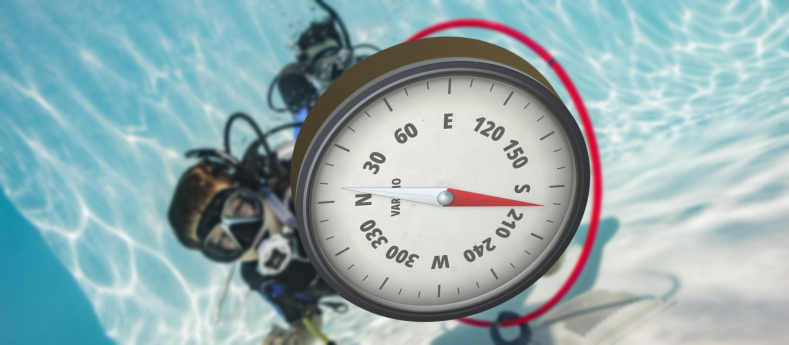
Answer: 190
